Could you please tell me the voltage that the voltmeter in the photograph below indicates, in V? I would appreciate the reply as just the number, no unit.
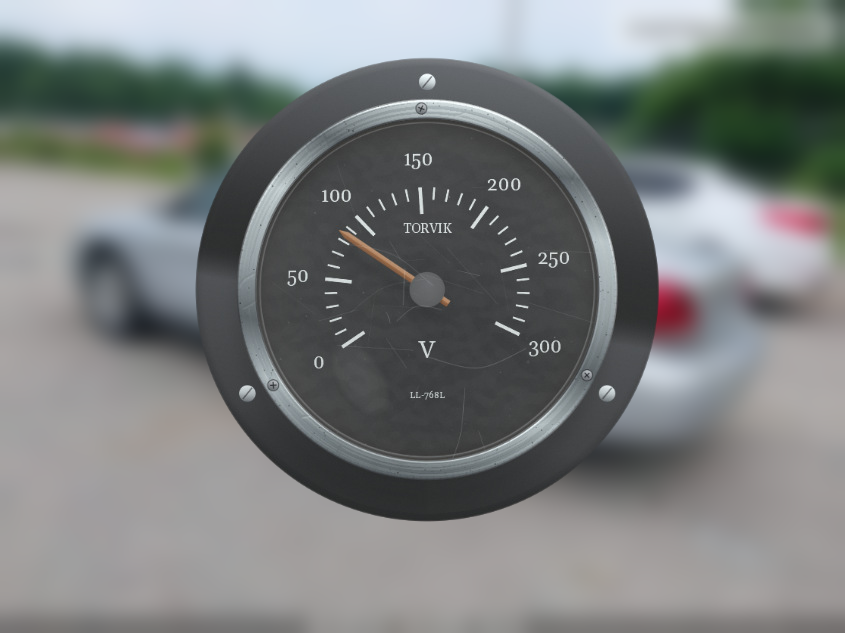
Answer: 85
